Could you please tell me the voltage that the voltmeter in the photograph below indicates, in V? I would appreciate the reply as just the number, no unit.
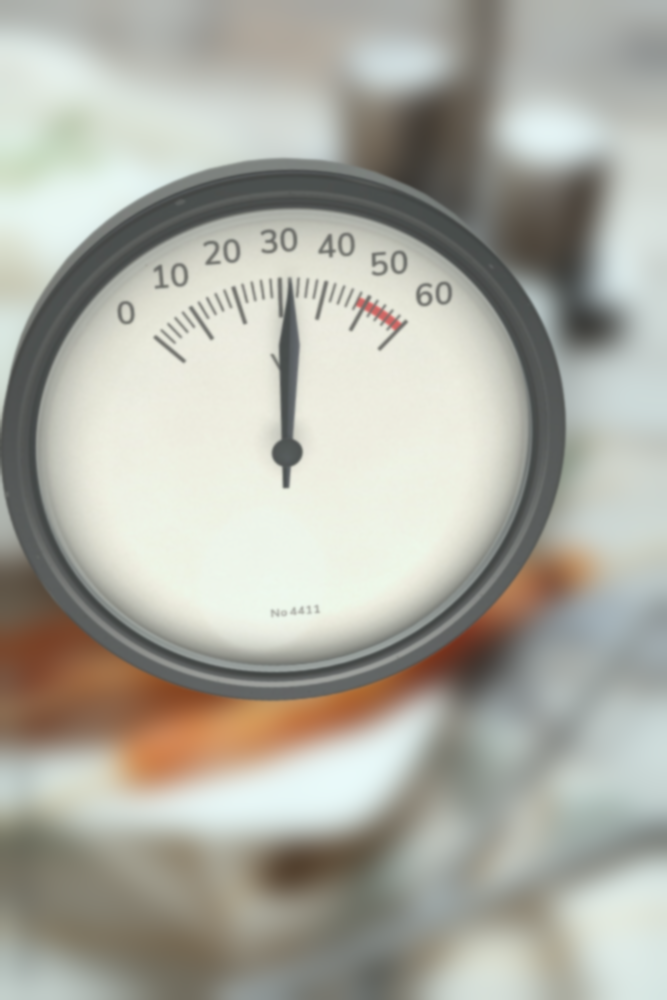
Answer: 32
